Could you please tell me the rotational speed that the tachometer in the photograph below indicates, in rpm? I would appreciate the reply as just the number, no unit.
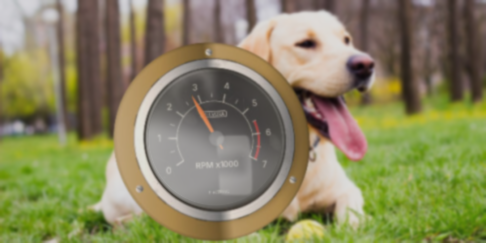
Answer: 2750
